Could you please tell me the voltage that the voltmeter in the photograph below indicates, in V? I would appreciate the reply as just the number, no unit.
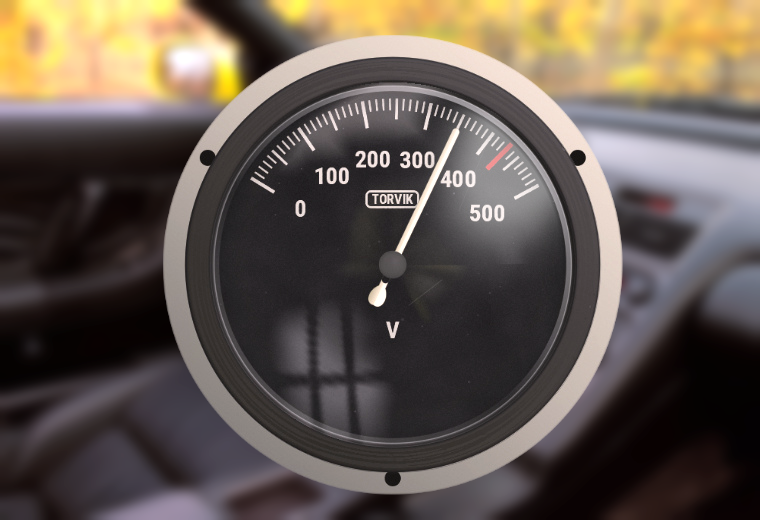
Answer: 350
